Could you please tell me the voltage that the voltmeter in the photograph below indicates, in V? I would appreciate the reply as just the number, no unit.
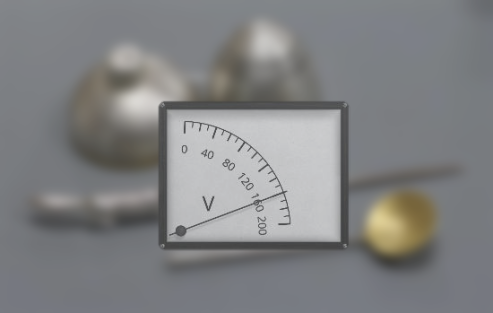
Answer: 160
